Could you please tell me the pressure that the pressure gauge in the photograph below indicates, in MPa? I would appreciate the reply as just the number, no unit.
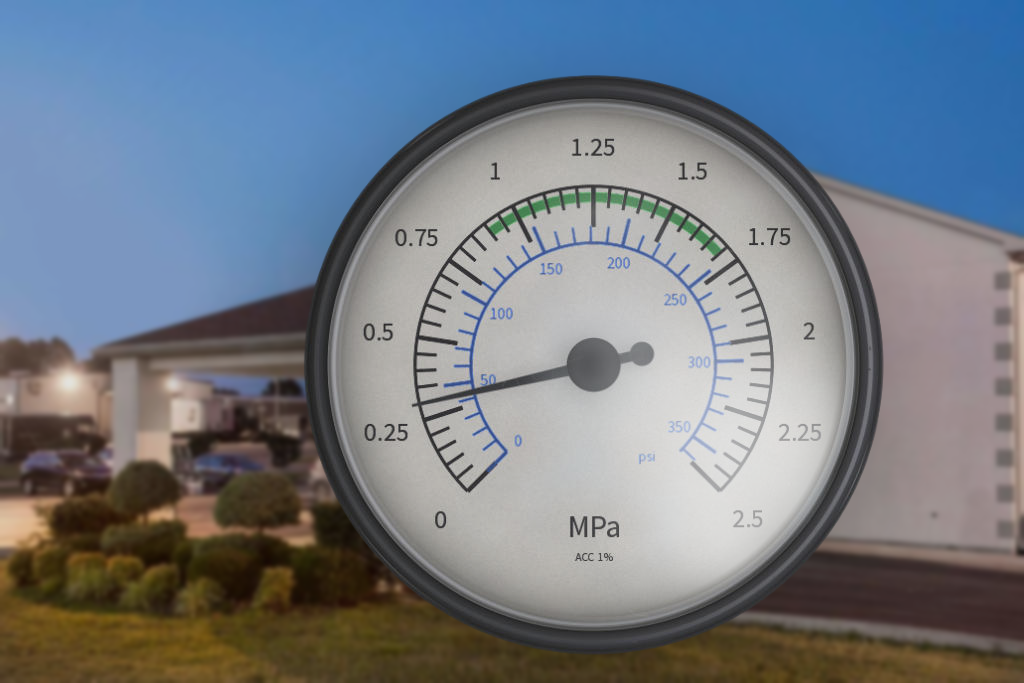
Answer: 0.3
